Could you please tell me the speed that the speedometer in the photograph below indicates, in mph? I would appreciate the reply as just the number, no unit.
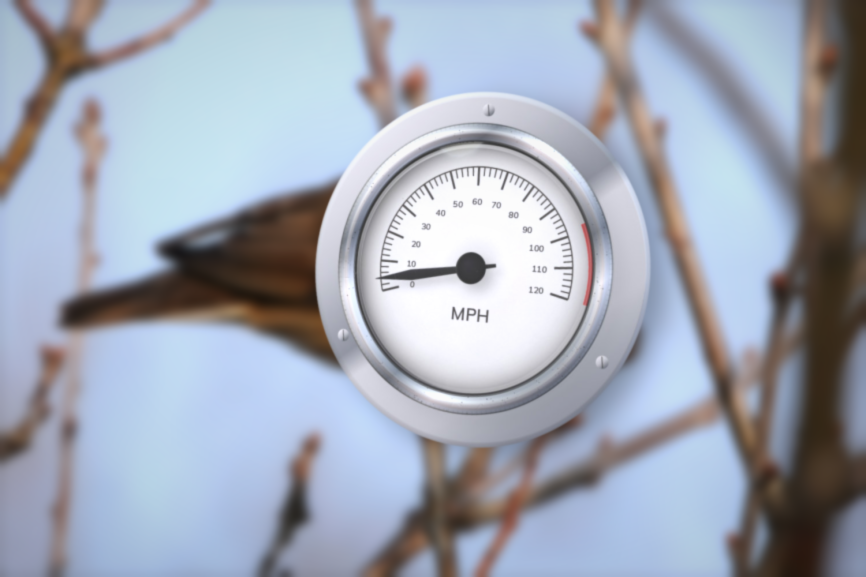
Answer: 4
